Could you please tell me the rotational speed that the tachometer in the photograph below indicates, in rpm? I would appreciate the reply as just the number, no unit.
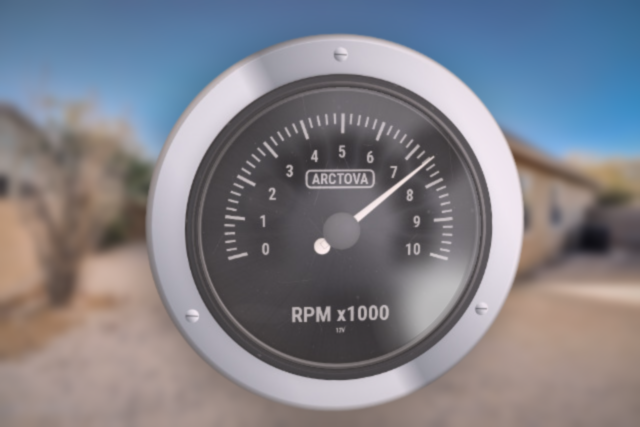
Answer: 7400
